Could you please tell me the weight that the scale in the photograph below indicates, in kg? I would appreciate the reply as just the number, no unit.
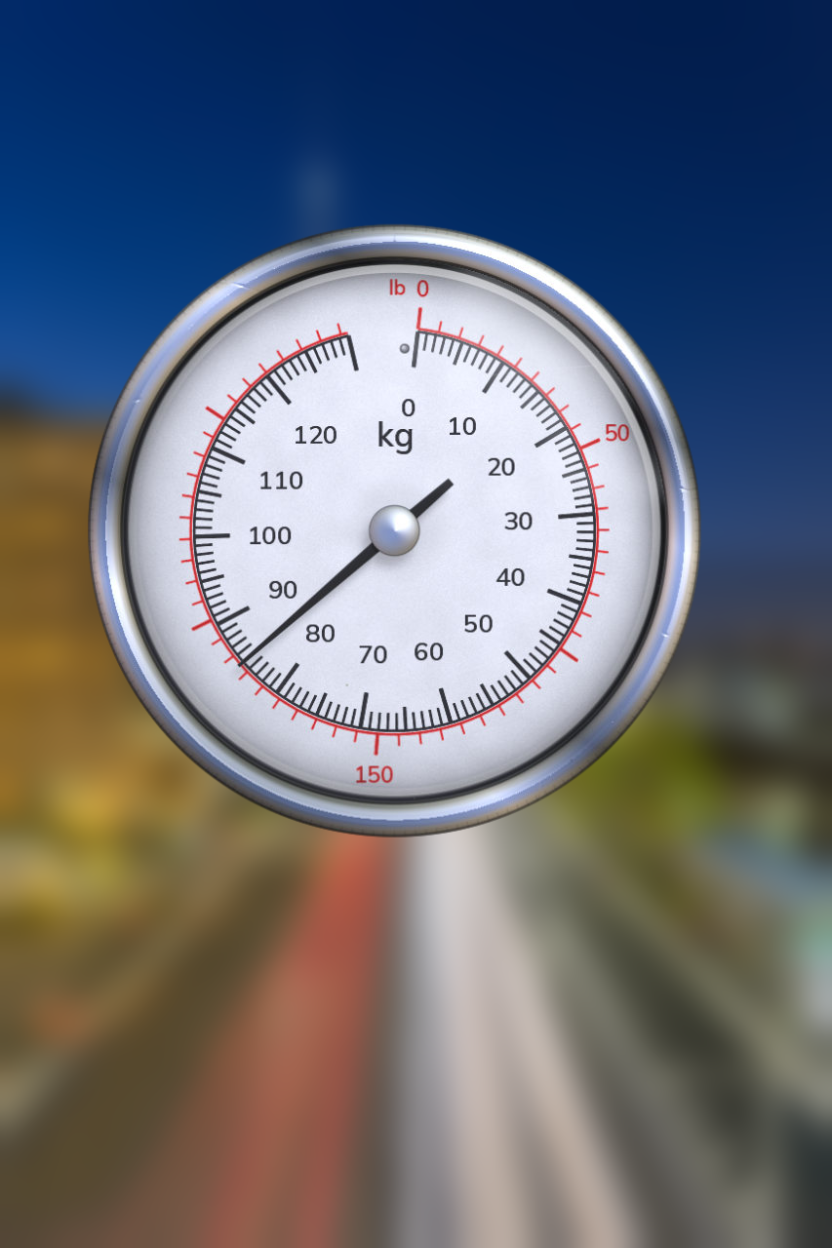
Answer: 85
